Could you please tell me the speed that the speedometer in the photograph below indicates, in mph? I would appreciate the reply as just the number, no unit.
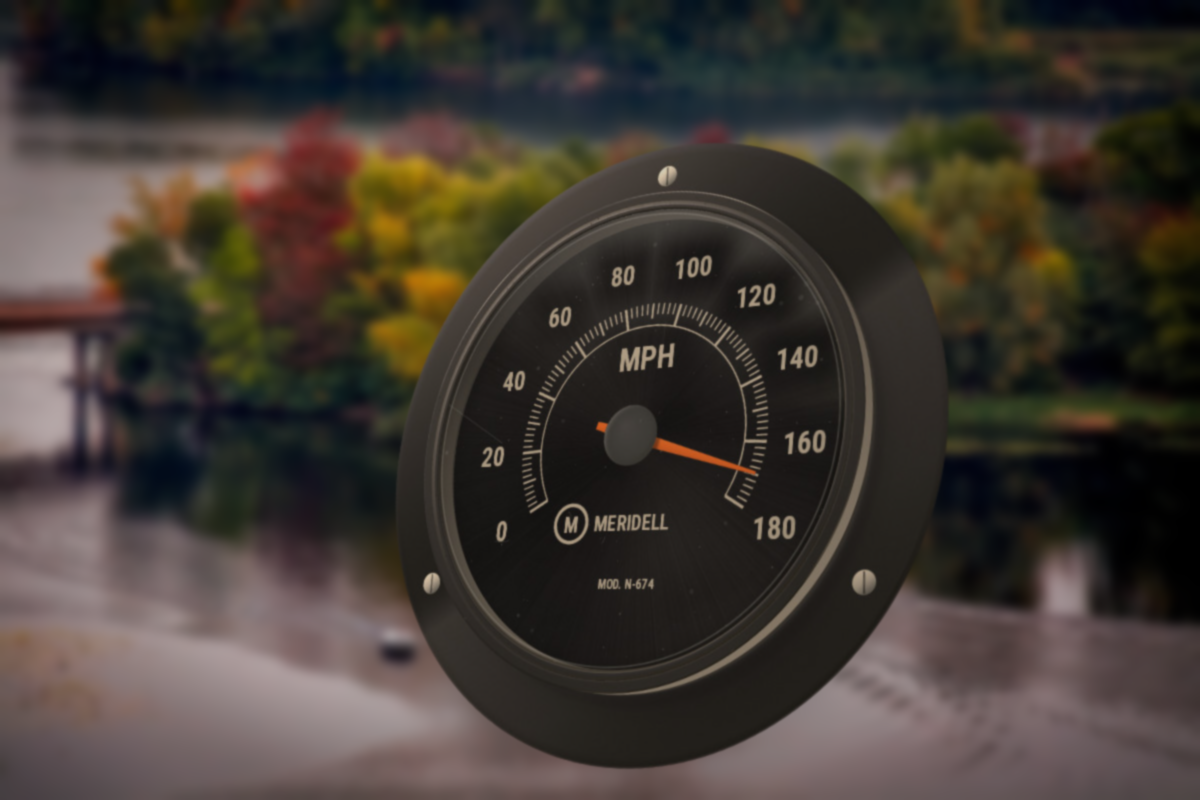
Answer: 170
